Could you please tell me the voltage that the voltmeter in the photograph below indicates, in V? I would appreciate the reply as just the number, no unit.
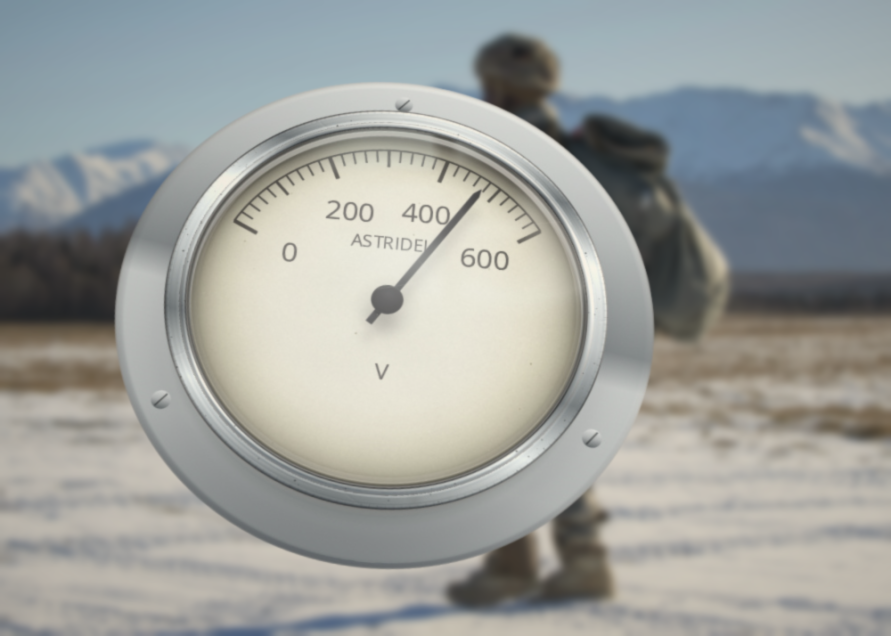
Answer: 480
